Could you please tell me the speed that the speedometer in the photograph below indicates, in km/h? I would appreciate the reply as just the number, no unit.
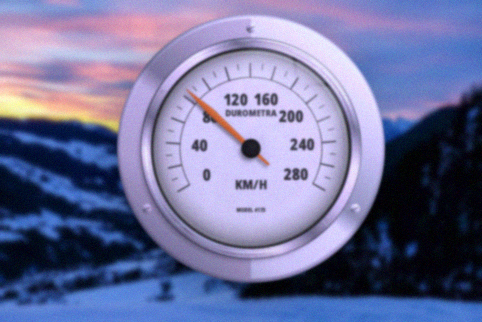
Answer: 85
